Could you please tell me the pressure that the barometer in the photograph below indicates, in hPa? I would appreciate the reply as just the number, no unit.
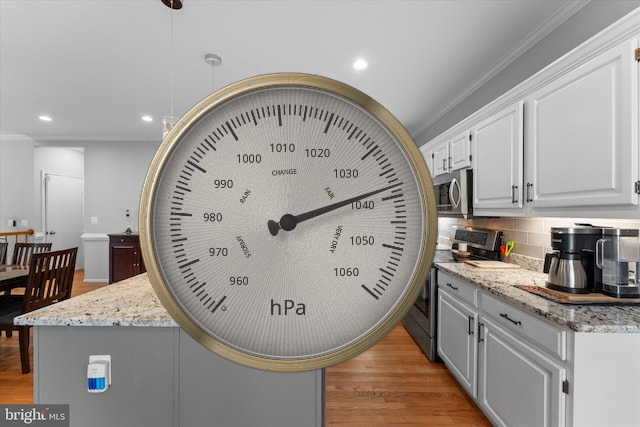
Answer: 1038
